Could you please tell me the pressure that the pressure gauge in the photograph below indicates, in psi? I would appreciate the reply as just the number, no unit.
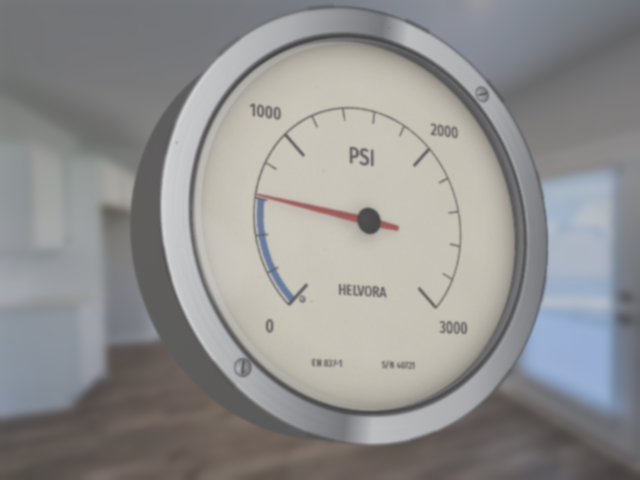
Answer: 600
